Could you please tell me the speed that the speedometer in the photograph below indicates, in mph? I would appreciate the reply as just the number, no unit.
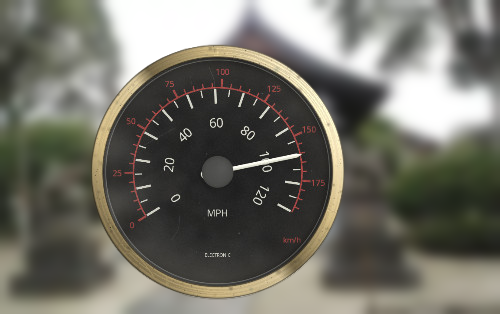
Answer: 100
